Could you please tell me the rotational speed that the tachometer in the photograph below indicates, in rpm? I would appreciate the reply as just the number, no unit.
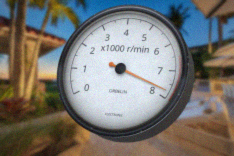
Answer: 7750
